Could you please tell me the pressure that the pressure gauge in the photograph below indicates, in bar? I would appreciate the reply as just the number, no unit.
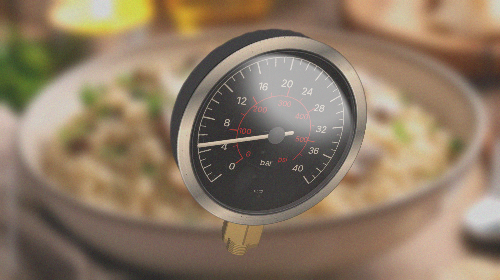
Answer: 5
